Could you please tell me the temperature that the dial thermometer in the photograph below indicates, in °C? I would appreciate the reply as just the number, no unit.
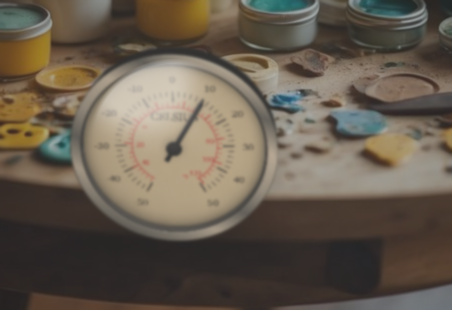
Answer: 10
